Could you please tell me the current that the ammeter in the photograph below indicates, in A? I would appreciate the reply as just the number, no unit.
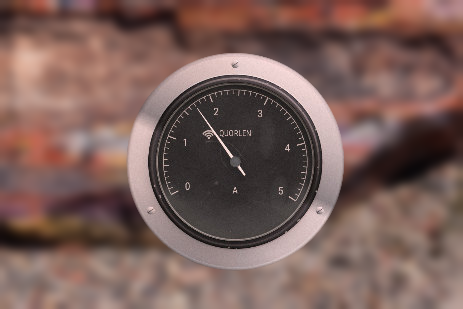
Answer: 1.7
